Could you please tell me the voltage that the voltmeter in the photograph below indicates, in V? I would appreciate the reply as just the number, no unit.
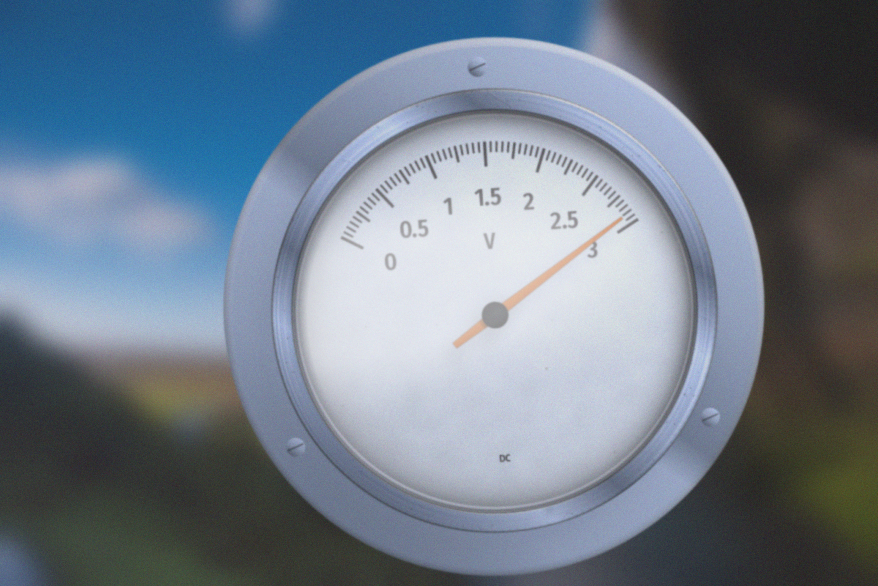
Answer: 2.9
